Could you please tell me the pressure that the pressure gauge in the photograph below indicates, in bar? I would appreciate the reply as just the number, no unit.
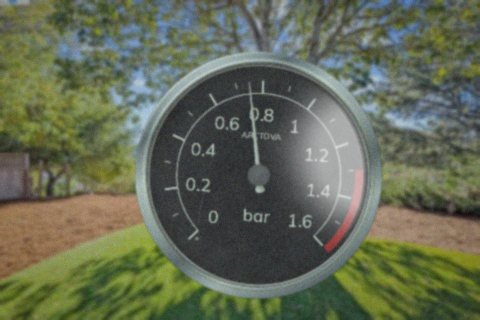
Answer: 0.75
